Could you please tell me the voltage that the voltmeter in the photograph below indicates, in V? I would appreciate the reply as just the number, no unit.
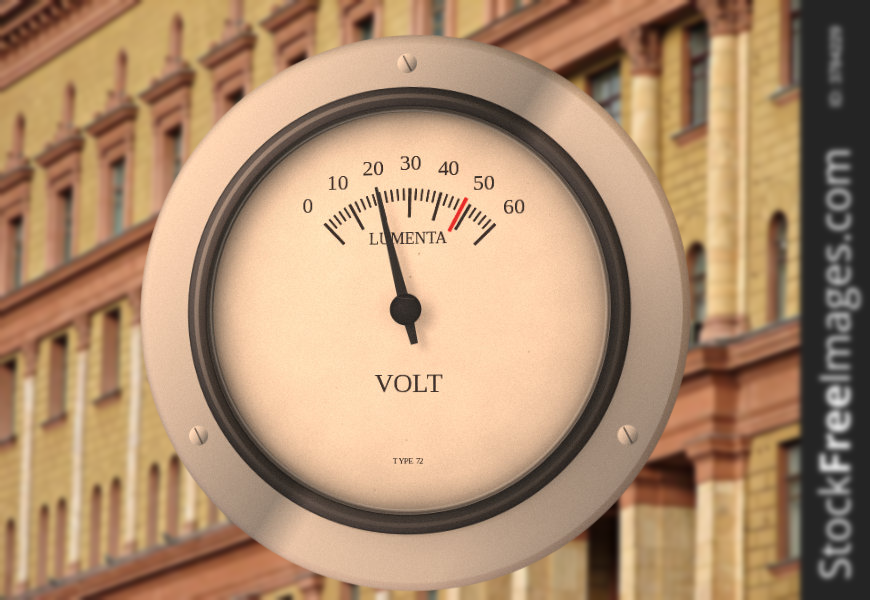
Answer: 20
